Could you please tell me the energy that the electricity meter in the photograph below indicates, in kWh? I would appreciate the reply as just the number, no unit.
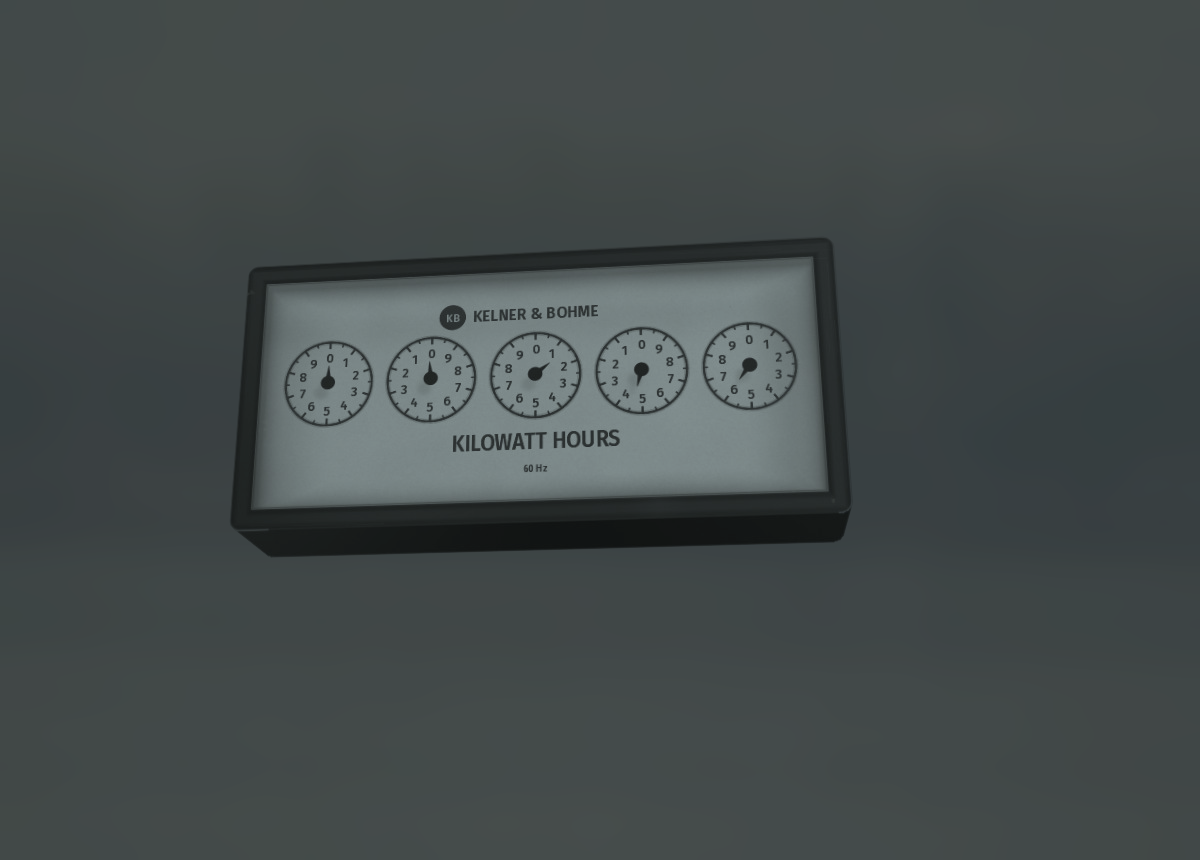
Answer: 146
